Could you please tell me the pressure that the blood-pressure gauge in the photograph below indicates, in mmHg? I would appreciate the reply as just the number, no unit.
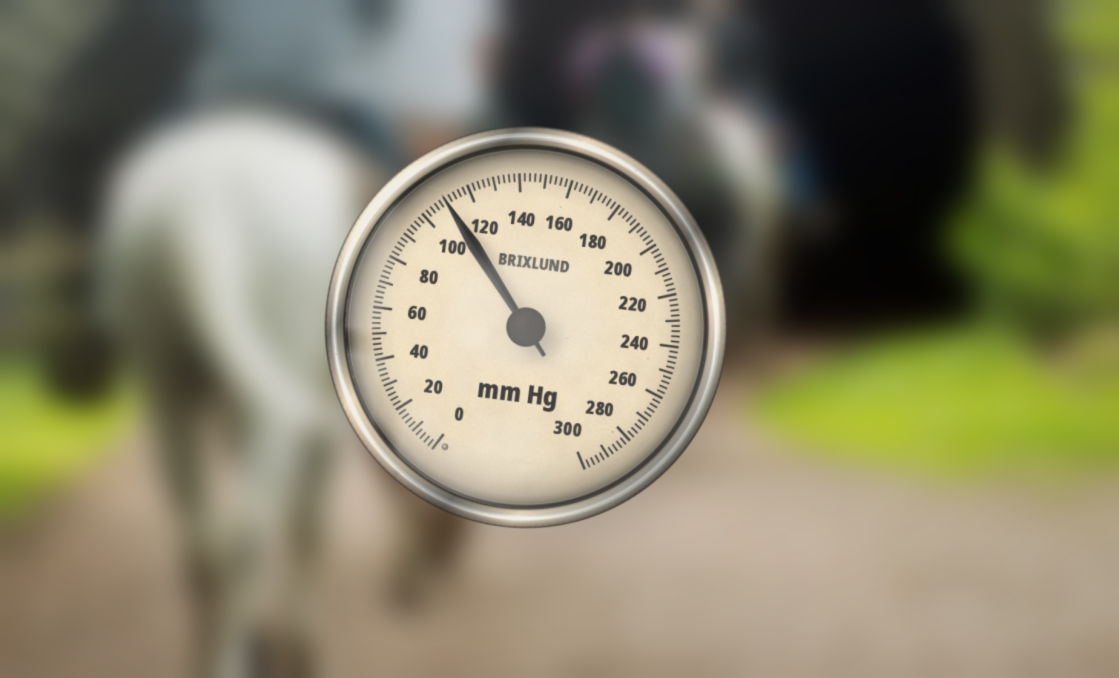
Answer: 110
